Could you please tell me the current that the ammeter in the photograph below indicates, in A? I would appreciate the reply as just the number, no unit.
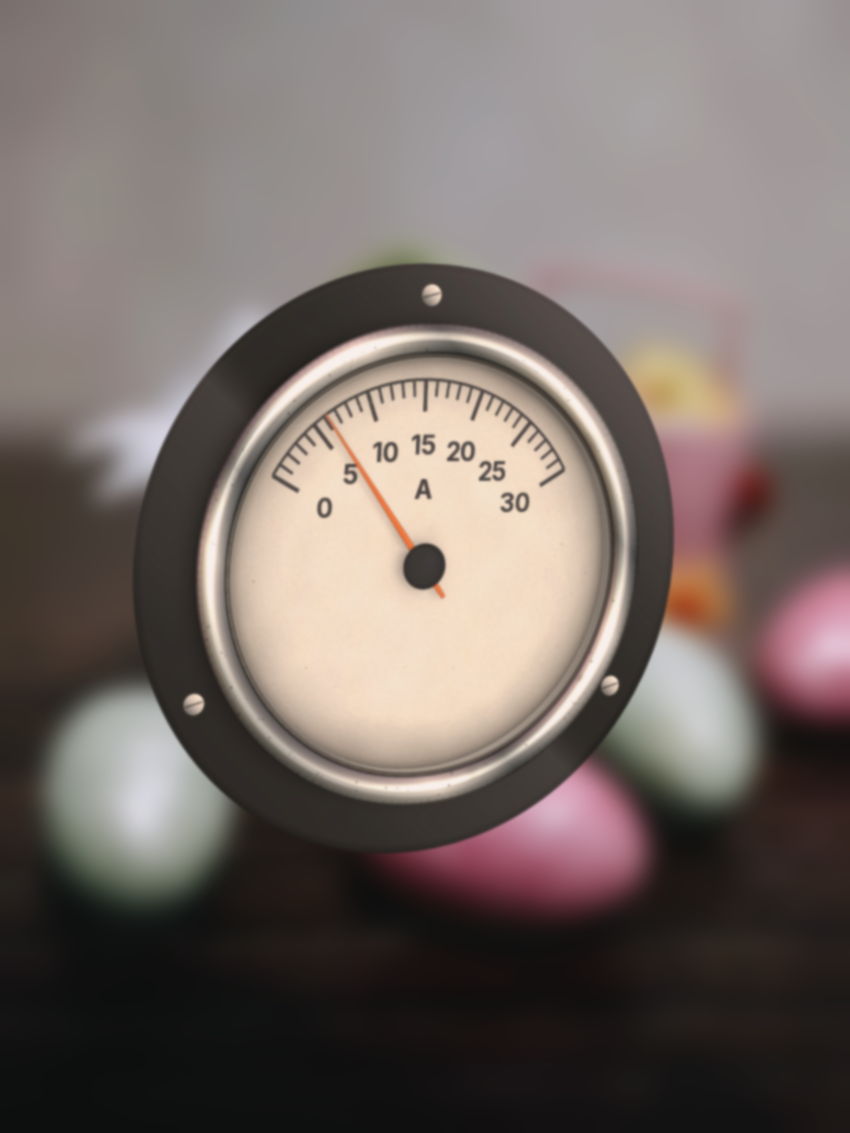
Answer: 6
